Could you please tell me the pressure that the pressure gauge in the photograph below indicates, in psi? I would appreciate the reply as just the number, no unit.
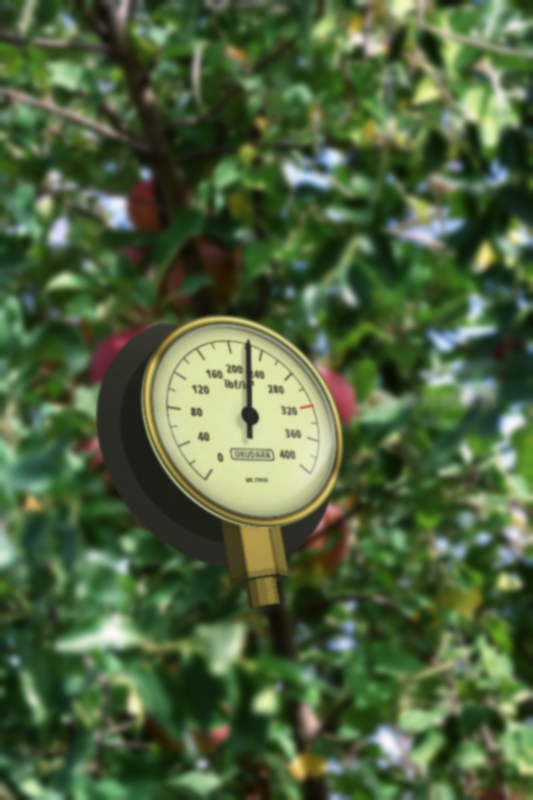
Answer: 220
